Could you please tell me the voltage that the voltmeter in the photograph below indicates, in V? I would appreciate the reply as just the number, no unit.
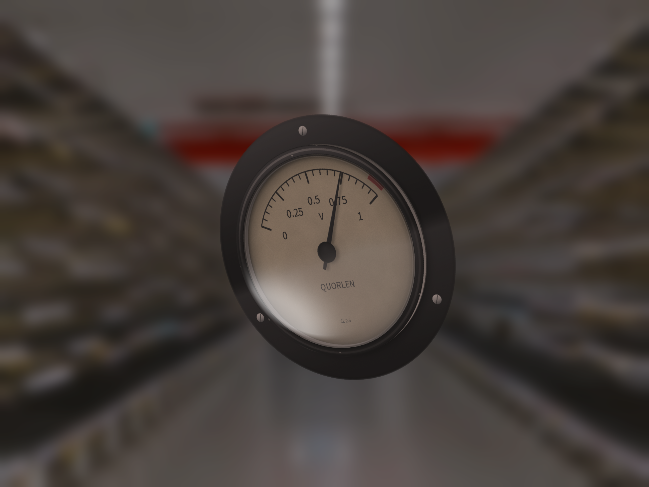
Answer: 0.75
